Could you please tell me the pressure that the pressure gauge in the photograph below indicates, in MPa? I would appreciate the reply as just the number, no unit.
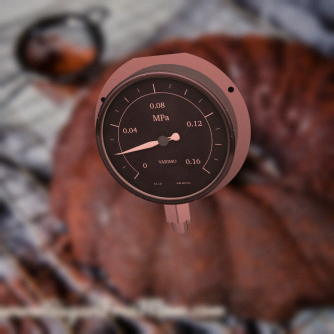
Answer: 0.02
